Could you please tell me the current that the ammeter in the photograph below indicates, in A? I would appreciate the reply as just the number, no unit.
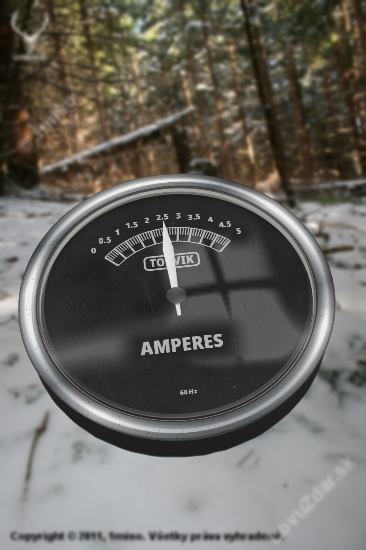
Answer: 2.5
